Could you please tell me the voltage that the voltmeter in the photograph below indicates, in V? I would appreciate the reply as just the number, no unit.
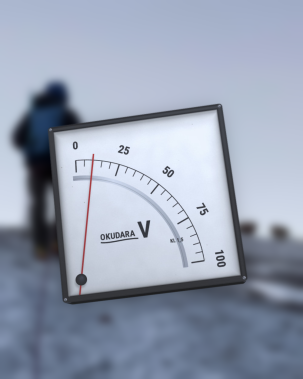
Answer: 10
